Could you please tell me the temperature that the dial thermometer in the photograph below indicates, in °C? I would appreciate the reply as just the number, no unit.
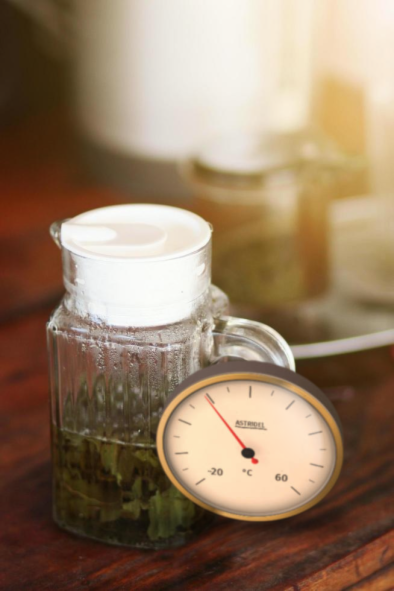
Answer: 10
